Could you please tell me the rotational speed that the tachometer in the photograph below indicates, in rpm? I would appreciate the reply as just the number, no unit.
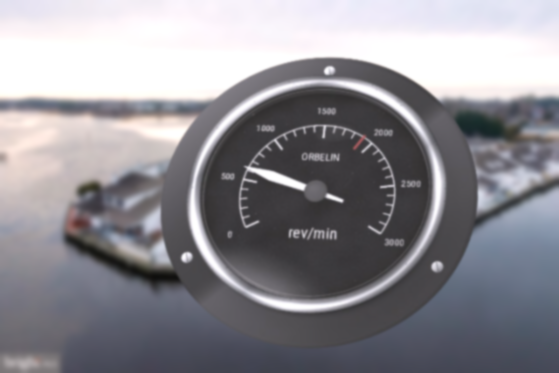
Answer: 600
